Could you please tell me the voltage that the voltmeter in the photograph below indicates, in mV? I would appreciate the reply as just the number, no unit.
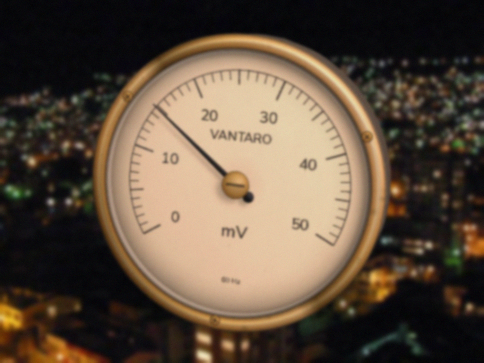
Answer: 15
